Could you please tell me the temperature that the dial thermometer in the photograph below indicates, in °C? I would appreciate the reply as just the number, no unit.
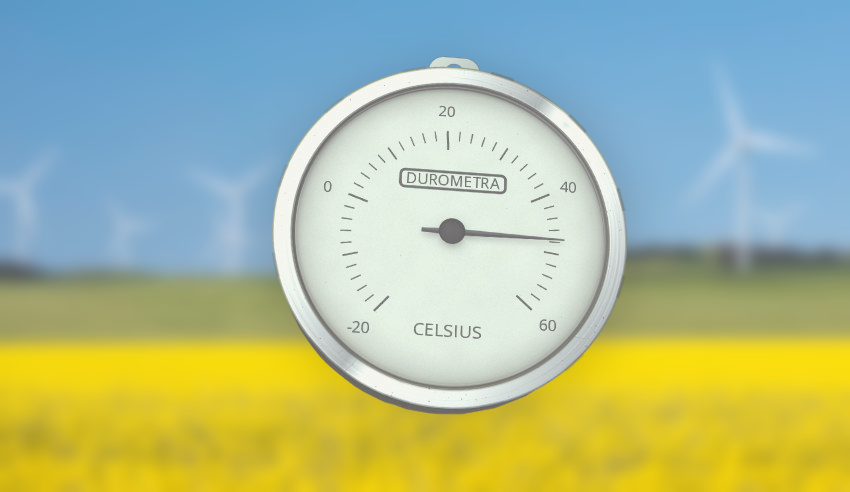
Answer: 48
